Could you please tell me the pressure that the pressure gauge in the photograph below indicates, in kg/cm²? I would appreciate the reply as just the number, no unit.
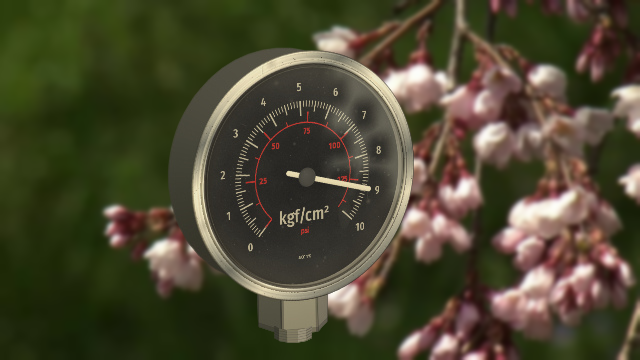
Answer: 9
